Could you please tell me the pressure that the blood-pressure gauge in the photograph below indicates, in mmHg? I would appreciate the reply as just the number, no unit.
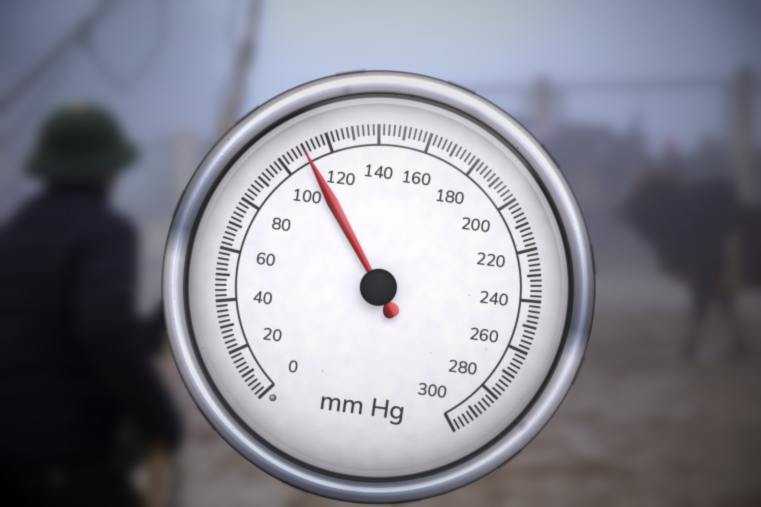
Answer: 110
